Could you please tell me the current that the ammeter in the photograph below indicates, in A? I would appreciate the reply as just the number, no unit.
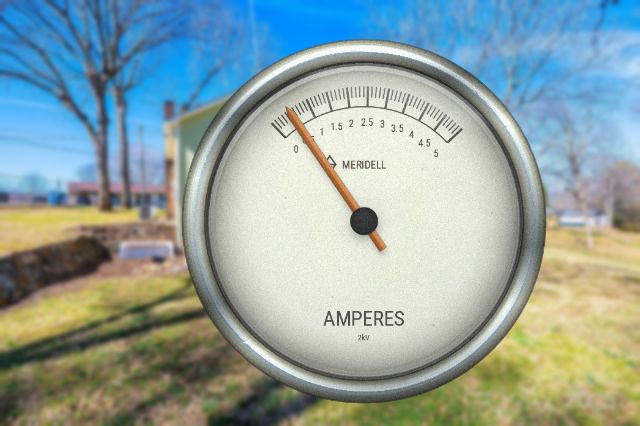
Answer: 0.5
